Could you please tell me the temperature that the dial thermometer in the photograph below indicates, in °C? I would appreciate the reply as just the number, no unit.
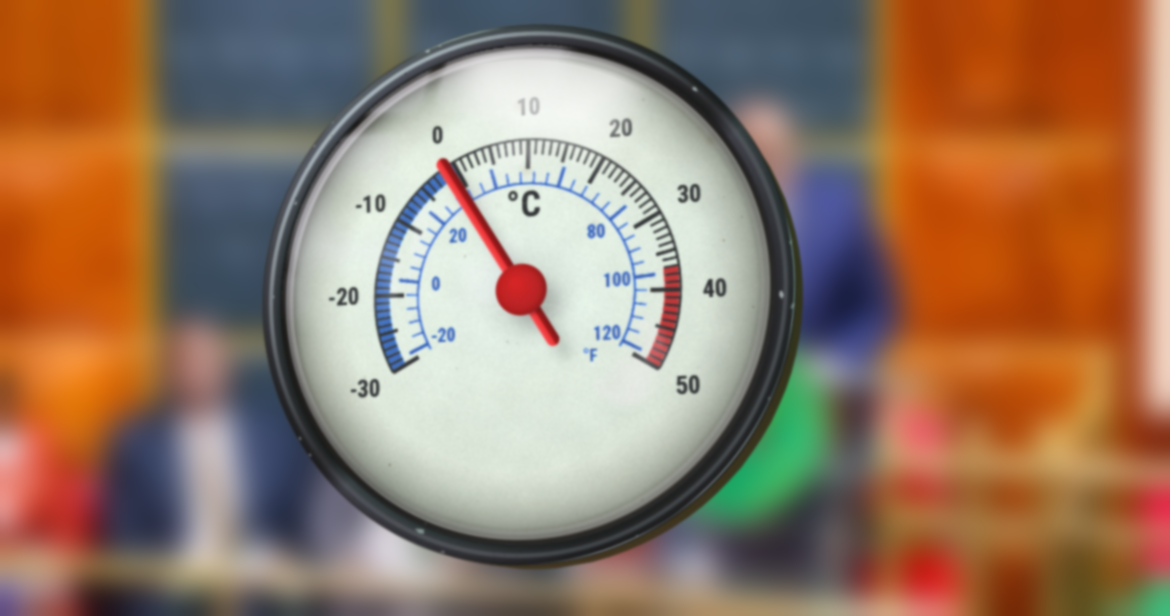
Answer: -1
